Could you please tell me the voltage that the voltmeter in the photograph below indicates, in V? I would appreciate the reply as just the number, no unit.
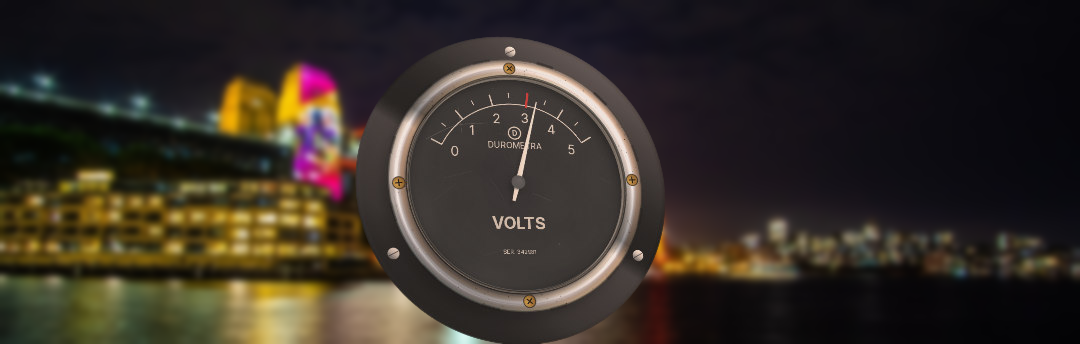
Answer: 3.25
